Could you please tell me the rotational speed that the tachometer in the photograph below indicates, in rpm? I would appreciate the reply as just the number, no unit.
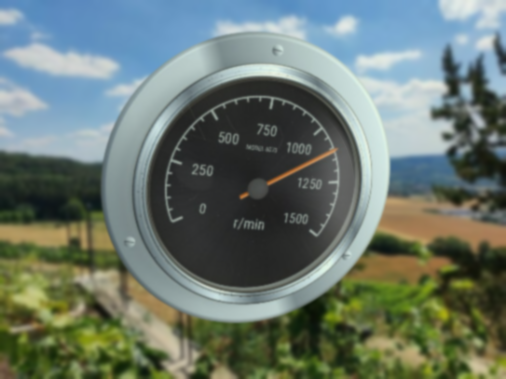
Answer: 1100
